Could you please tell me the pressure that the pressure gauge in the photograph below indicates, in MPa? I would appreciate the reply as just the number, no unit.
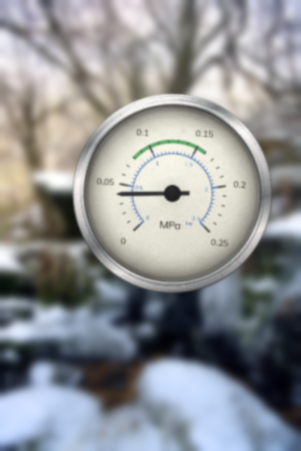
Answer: 0.04
